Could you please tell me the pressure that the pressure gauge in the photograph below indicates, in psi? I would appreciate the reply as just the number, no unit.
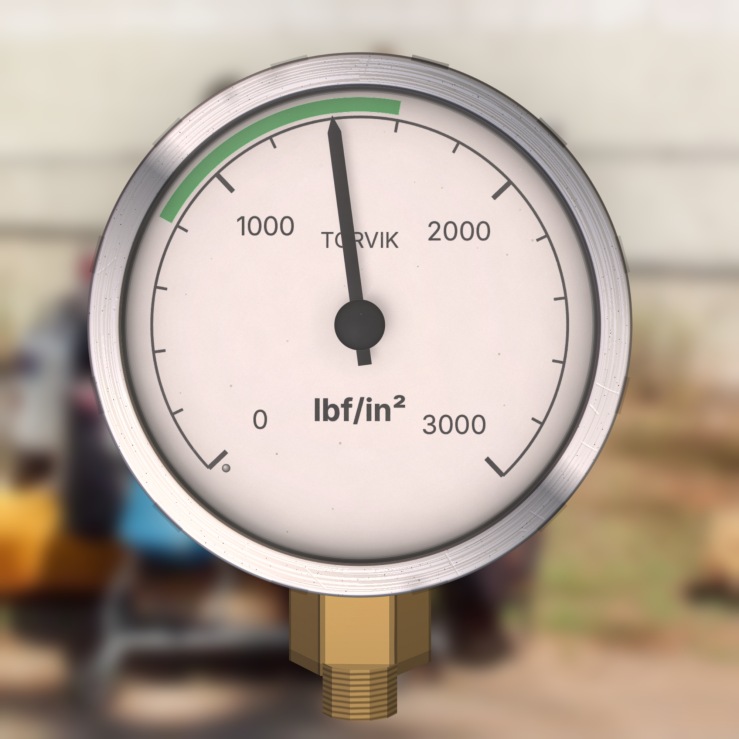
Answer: 1400
